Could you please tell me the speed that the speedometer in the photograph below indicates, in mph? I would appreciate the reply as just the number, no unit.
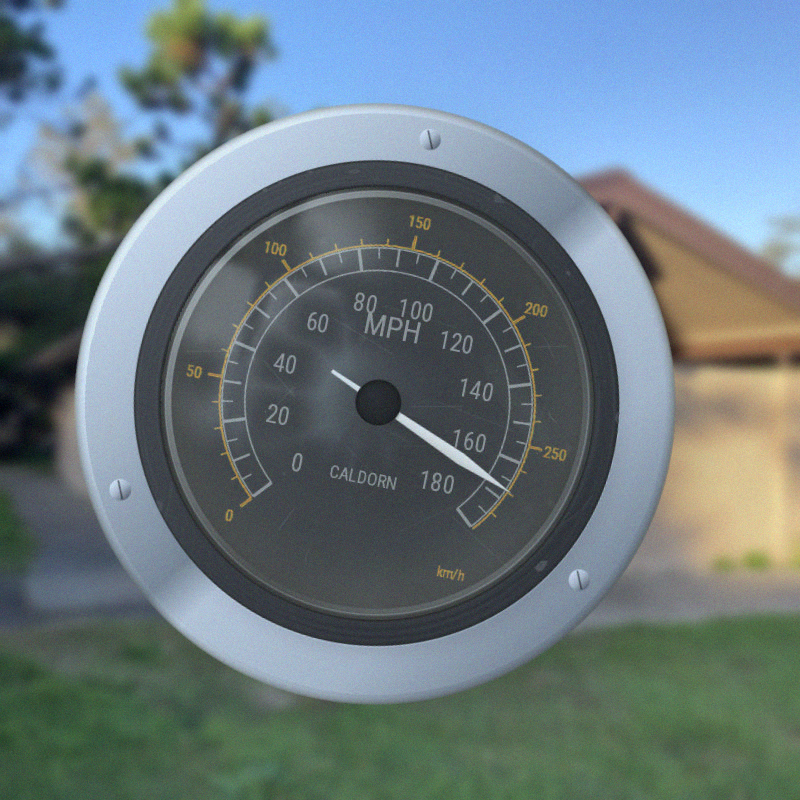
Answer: 167.5
